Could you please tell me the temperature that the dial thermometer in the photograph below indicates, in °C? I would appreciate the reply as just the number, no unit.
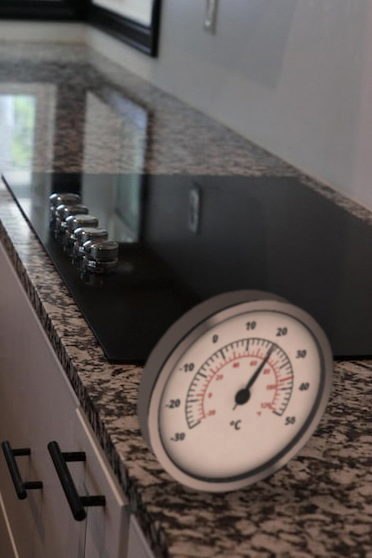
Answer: 20
